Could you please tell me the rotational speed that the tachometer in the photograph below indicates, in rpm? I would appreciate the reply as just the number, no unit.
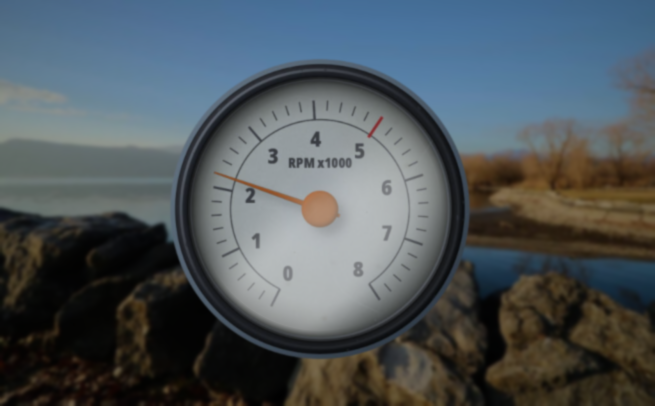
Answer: 2200
